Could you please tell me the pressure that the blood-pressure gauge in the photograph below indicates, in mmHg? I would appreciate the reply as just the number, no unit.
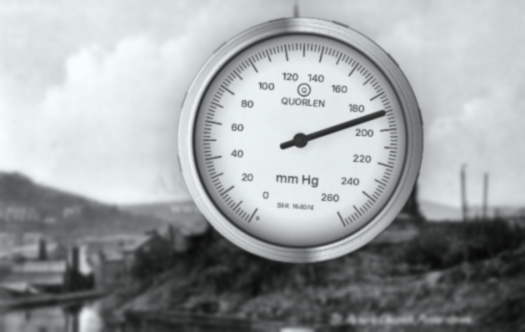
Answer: 190
